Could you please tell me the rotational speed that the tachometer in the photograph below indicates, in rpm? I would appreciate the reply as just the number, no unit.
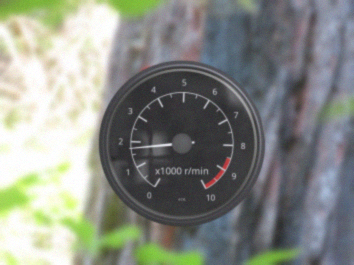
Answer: 1750
